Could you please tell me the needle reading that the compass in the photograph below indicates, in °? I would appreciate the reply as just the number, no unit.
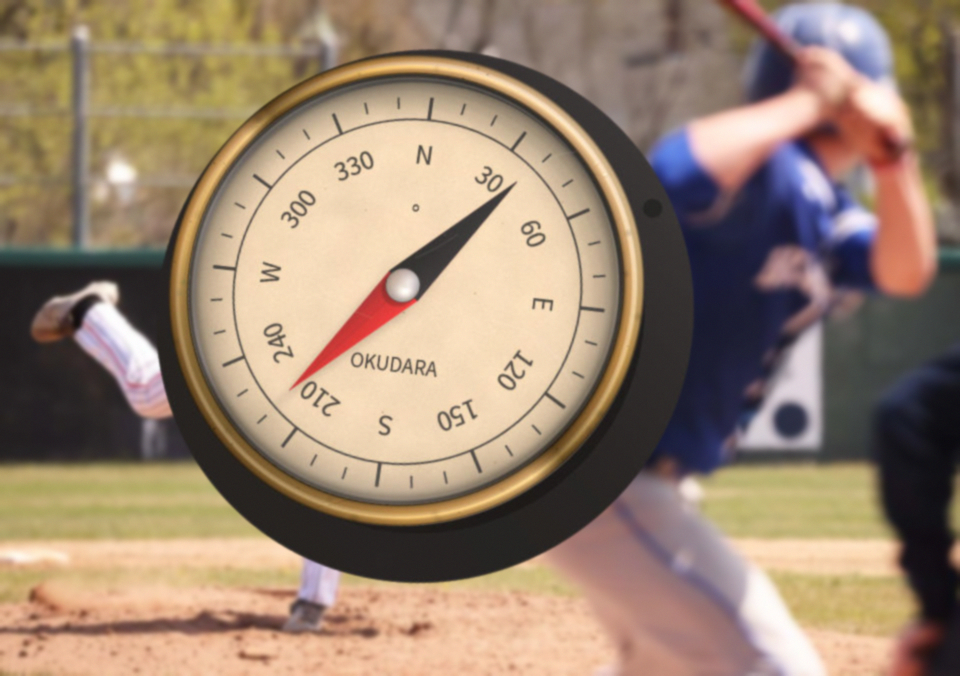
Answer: 220
